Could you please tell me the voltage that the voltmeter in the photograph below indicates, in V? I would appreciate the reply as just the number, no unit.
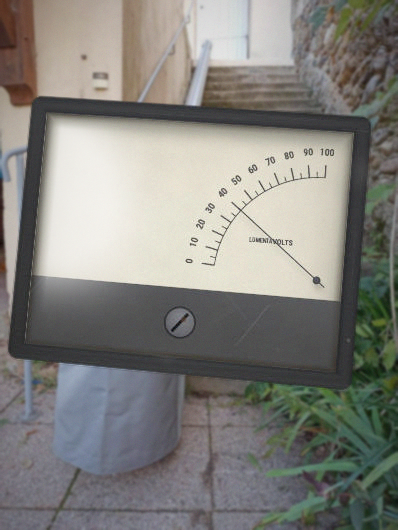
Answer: 40
